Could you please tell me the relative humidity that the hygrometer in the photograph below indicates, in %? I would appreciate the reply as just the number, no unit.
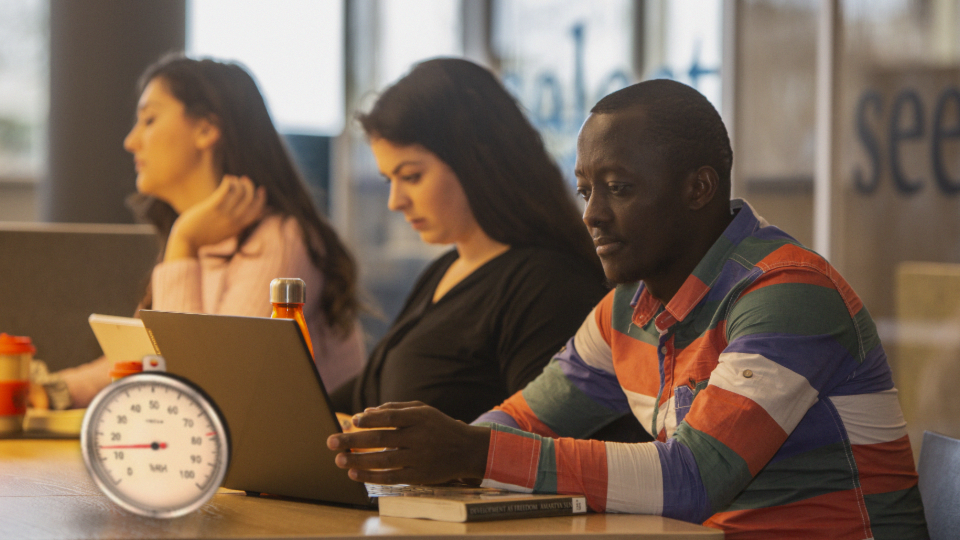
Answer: 15
